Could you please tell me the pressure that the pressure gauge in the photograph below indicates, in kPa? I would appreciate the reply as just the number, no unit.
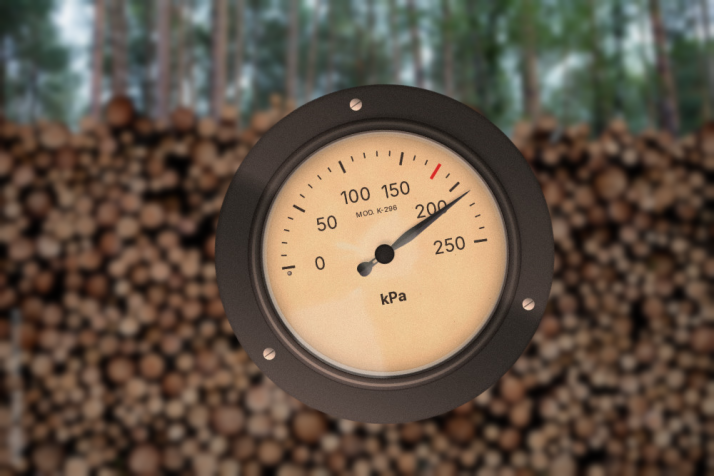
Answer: 210
